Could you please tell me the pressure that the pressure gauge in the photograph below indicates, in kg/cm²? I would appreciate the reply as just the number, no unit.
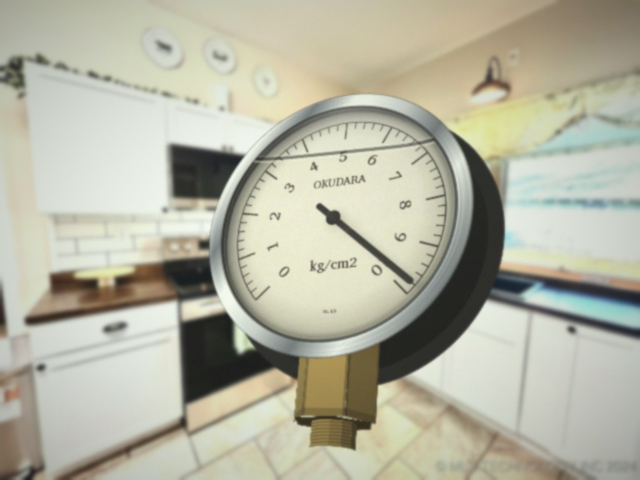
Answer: 9.8
